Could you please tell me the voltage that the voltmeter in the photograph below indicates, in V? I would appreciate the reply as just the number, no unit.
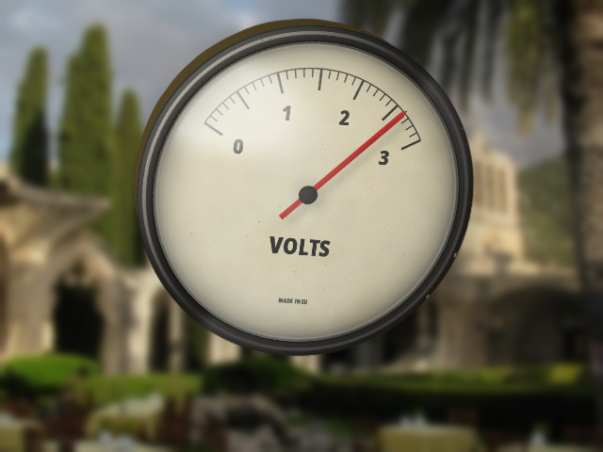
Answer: 2.6
